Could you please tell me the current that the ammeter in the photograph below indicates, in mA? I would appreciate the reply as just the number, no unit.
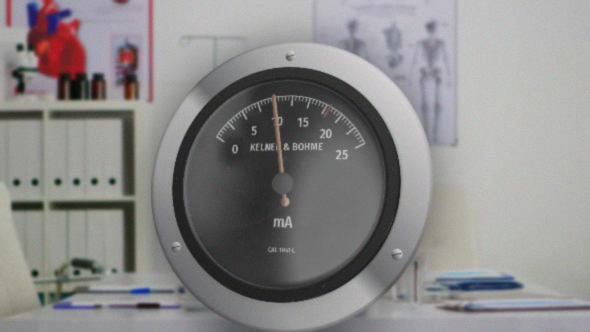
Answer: 10
